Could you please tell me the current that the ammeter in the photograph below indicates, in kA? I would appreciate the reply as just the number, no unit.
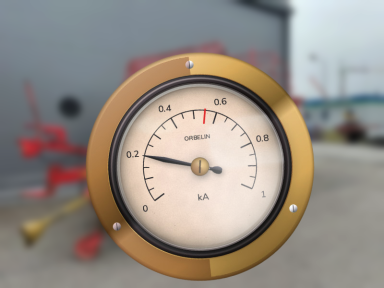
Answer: 0.2
